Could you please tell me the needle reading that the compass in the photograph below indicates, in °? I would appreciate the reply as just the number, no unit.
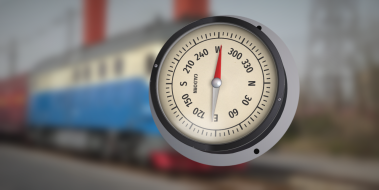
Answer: 275
